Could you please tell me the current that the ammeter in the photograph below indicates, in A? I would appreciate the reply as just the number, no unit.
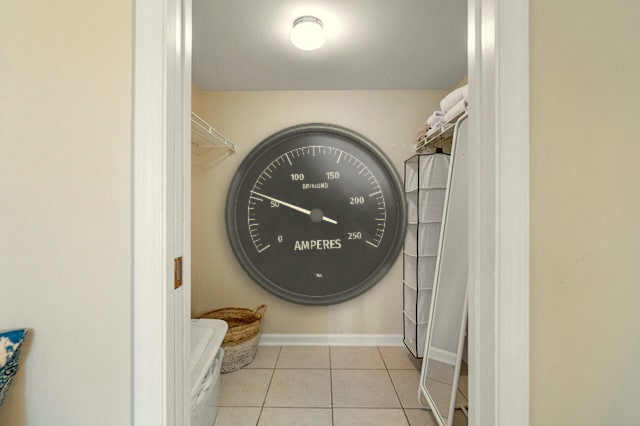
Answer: 55
